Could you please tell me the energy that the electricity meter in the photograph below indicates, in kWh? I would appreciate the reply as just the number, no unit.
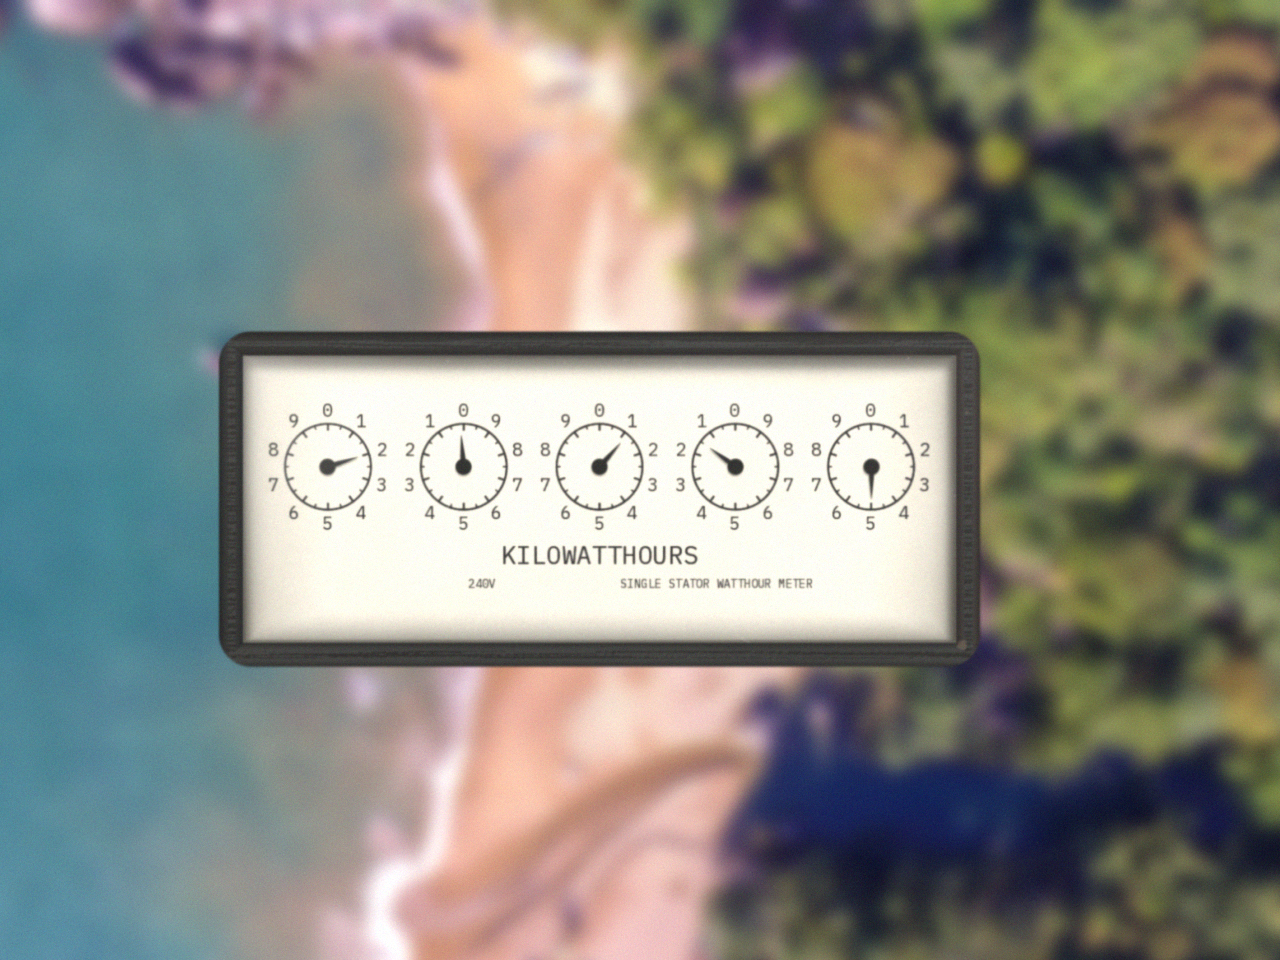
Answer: 20115
